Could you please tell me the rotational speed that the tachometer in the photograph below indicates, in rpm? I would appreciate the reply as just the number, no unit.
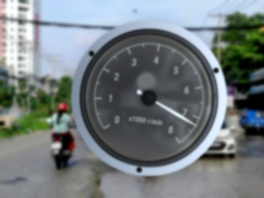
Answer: 7250
